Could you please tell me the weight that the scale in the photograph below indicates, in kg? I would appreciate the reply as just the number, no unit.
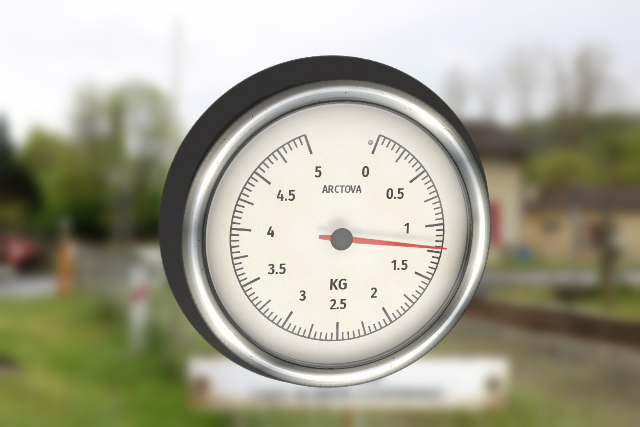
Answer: 1.2
